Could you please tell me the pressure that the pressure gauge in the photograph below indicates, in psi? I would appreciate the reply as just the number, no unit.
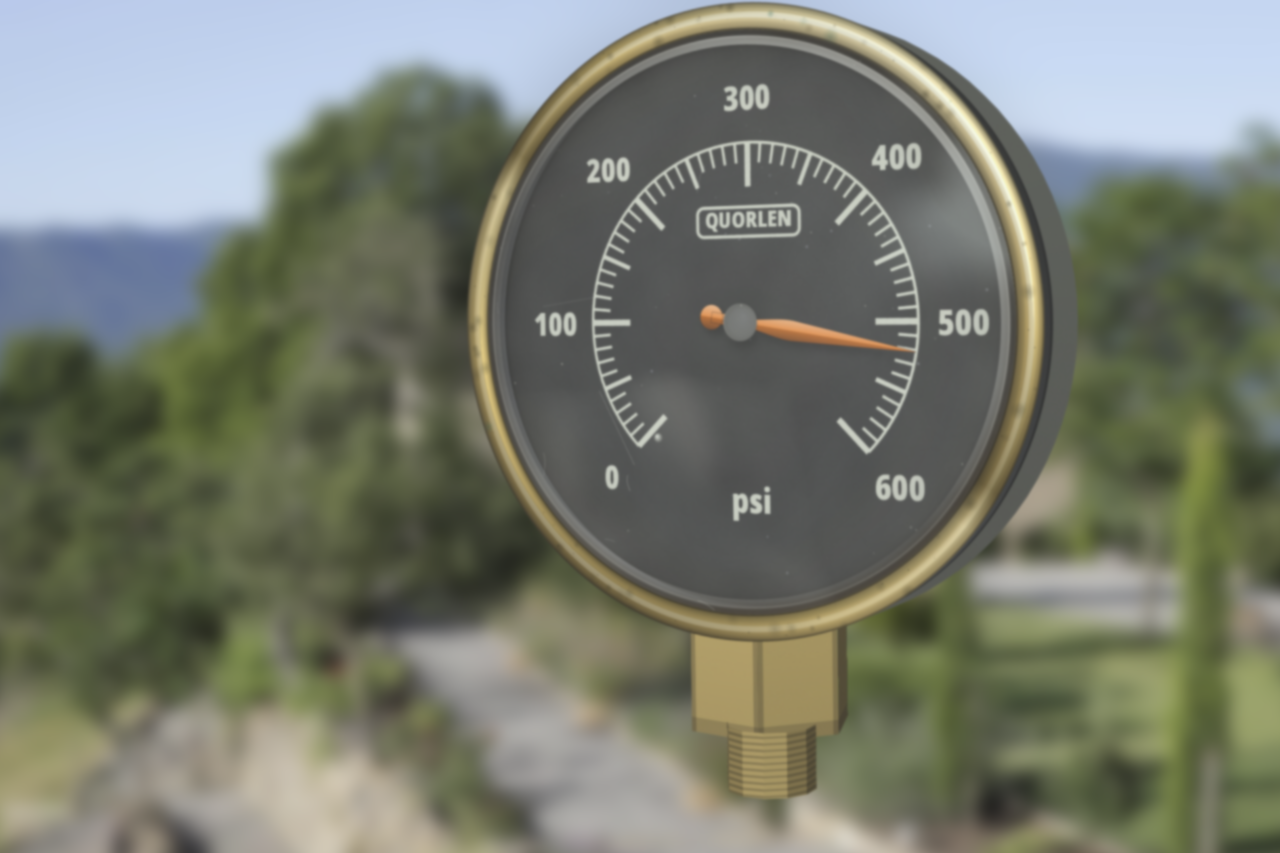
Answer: 520
